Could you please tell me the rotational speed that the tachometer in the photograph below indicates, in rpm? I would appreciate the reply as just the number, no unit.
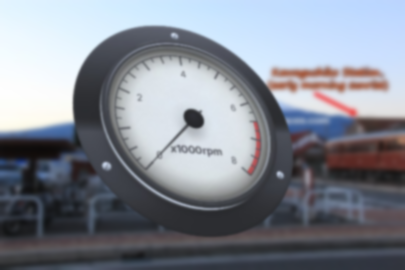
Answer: 0
